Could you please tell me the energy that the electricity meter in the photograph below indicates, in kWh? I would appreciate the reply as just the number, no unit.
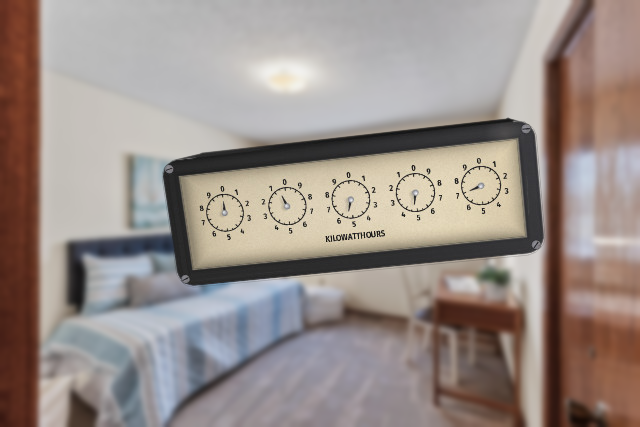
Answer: 547
